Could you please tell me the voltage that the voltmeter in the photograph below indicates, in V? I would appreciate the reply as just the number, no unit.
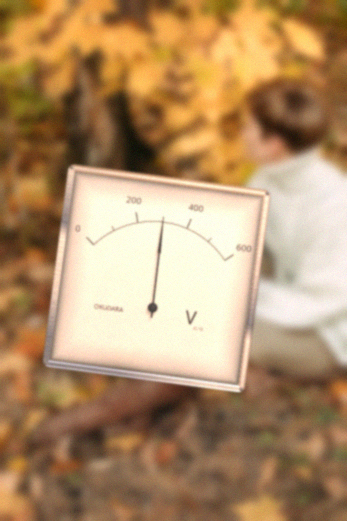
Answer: 300
